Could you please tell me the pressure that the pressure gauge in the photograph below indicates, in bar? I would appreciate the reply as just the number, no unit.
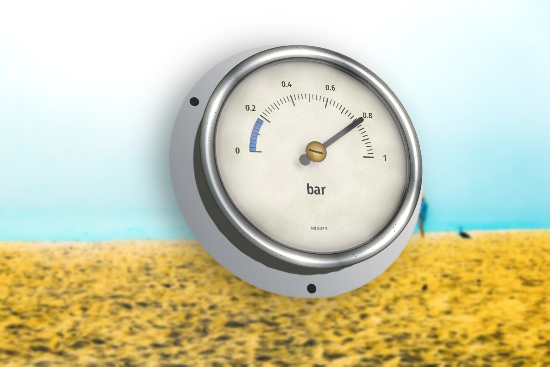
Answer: 0.8
